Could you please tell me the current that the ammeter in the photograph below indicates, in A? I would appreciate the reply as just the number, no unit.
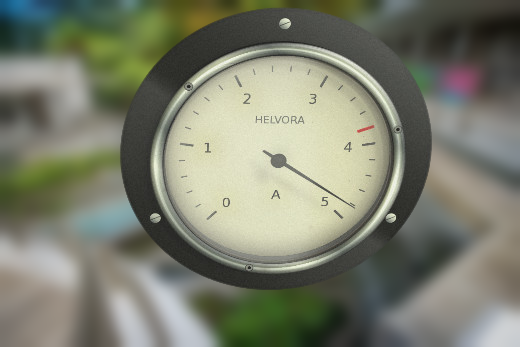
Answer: 4.8
